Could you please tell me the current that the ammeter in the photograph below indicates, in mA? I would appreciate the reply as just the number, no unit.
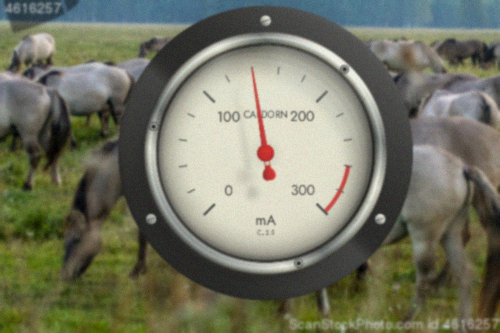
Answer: 140
